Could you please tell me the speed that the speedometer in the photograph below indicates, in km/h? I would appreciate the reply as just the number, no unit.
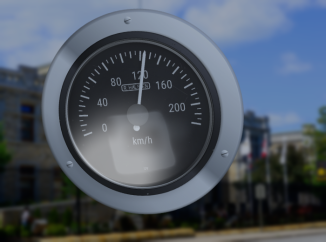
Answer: 125
